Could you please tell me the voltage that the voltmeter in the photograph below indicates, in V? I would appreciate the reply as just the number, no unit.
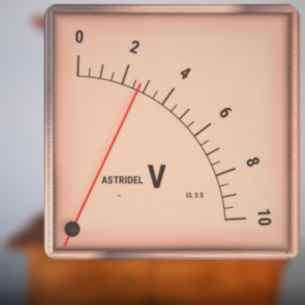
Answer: 2.75
